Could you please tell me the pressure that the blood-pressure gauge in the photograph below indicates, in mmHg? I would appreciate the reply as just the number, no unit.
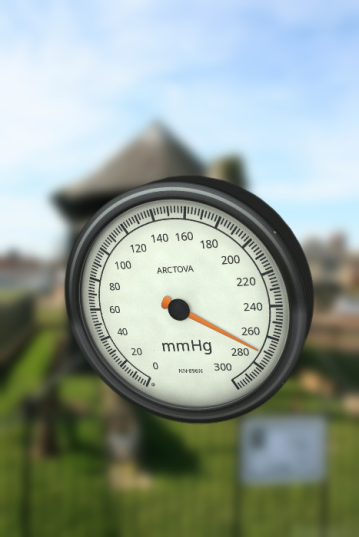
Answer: 270
